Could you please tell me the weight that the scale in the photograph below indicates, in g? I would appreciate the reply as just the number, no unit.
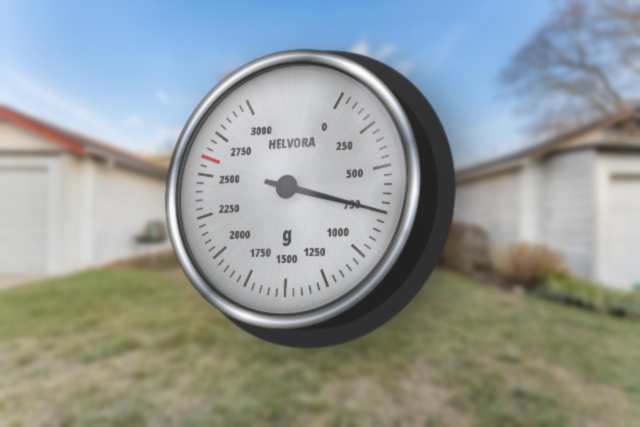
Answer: 750
